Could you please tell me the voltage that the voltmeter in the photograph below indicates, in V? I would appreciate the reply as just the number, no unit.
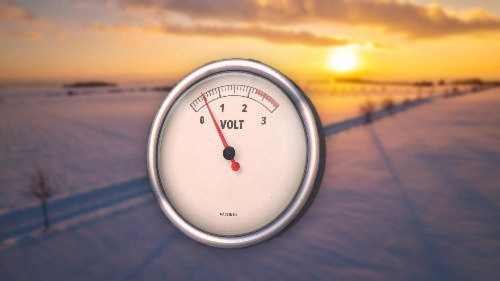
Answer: 0.5
